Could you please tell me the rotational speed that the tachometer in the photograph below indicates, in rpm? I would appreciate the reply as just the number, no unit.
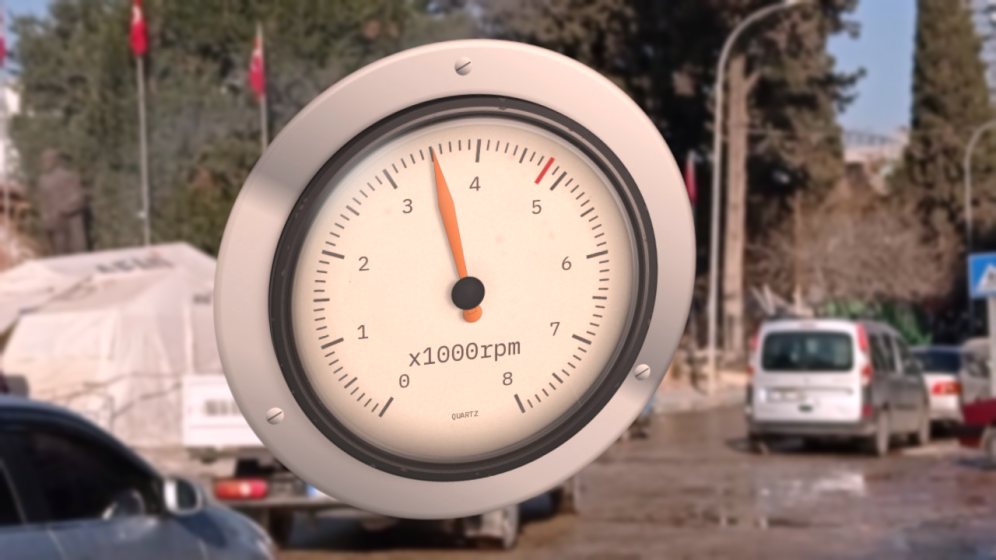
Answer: 3500
